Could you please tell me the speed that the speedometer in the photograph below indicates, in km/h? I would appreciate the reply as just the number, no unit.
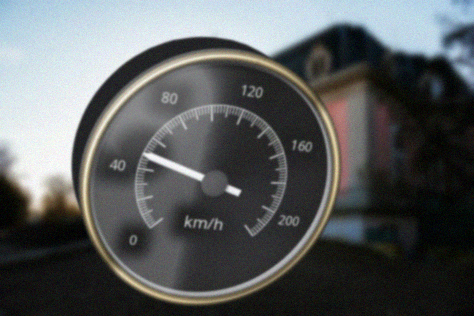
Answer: 50
